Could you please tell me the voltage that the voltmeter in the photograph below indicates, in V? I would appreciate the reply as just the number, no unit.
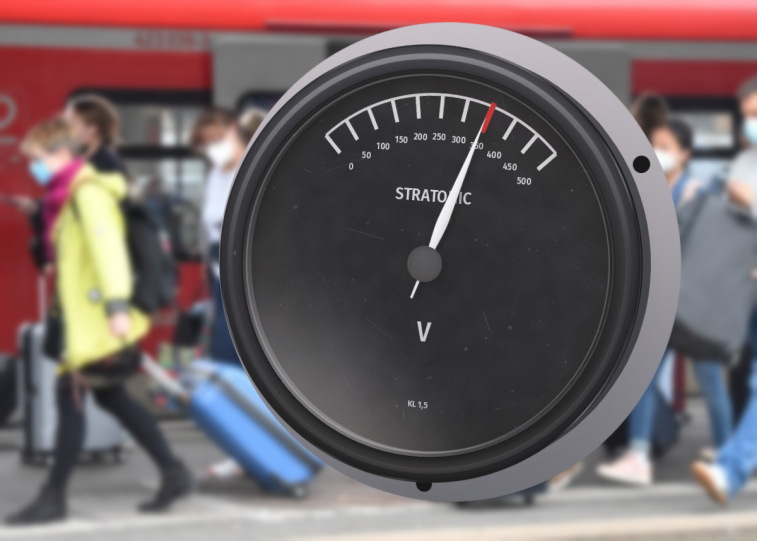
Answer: 350
